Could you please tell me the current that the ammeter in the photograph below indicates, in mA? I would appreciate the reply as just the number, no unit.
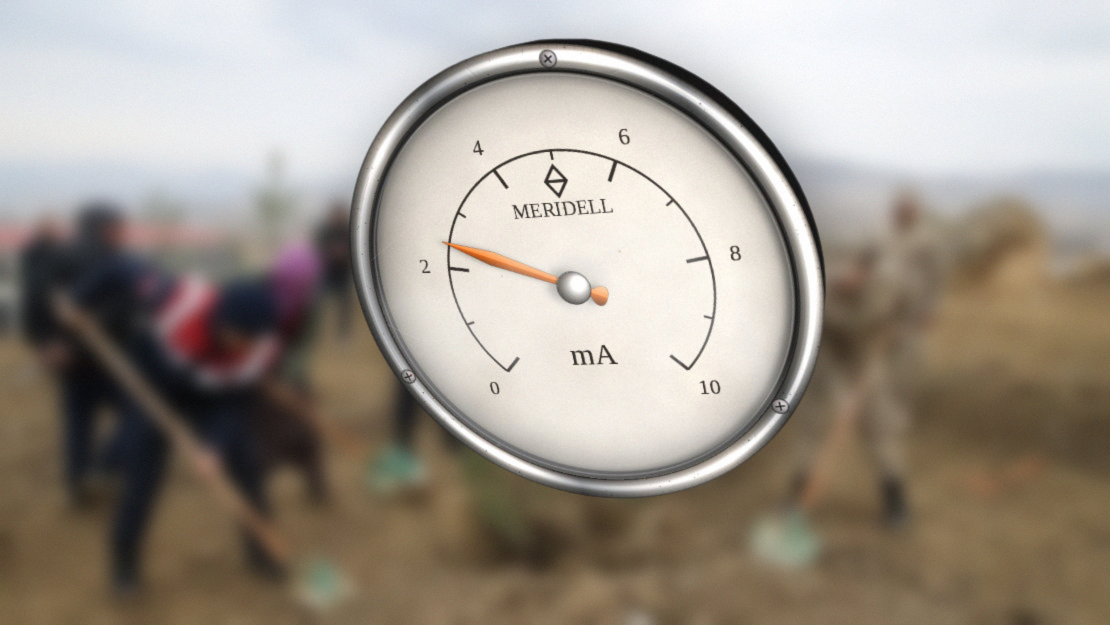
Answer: 2.5
